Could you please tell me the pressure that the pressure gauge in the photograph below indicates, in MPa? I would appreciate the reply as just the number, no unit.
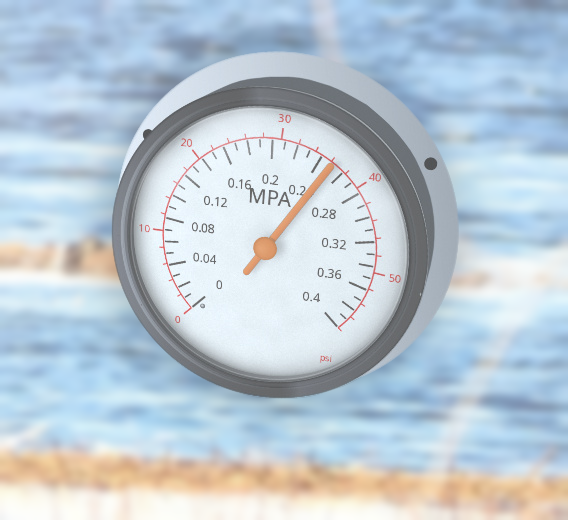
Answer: 0.25
